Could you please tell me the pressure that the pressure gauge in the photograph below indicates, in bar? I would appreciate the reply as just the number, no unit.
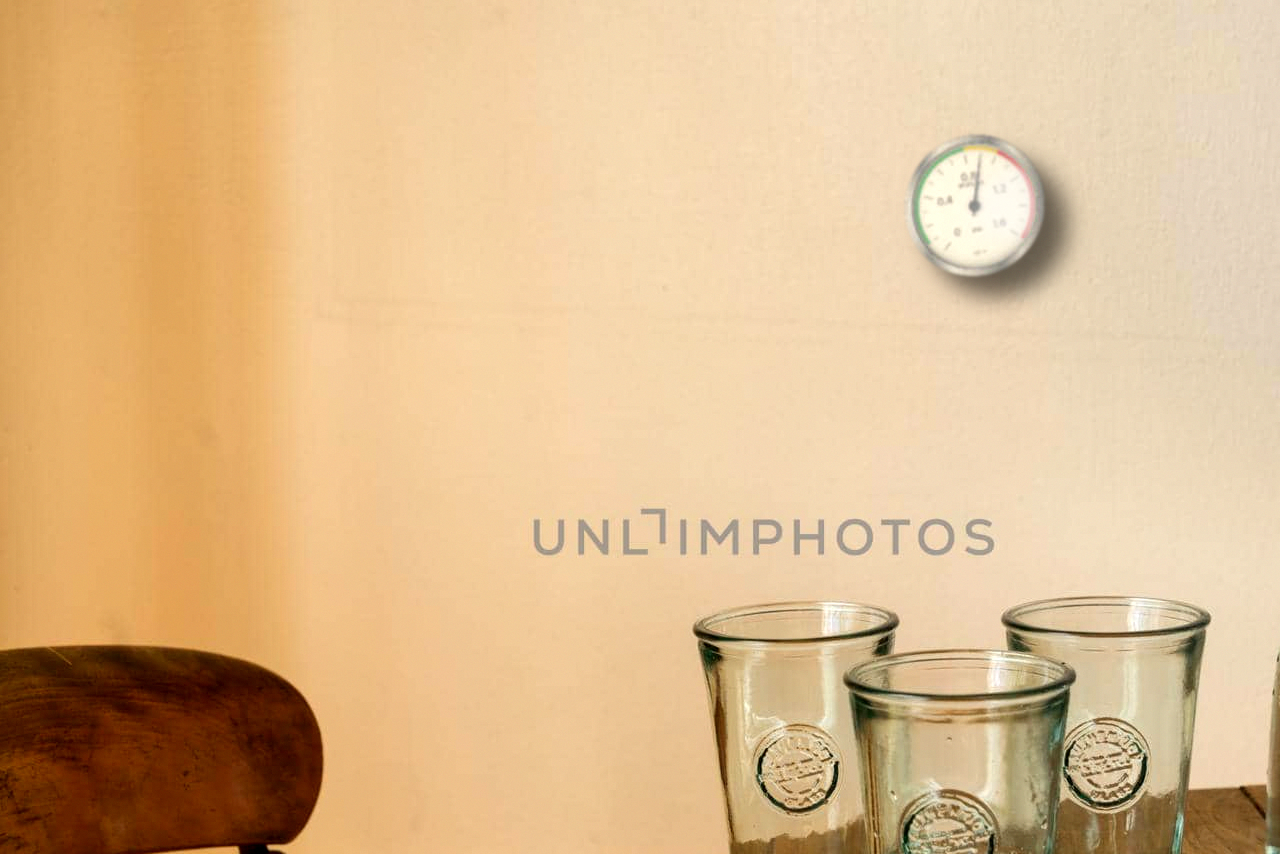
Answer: 0.9
